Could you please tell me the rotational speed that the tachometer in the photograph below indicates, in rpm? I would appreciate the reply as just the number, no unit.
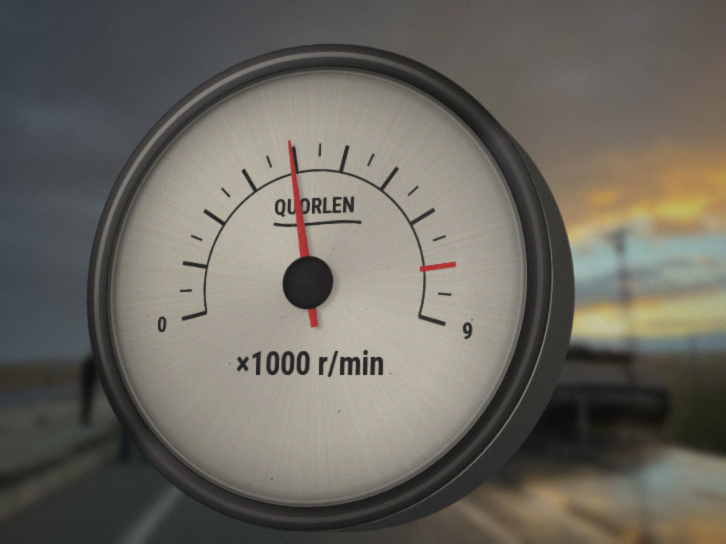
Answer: 4000
